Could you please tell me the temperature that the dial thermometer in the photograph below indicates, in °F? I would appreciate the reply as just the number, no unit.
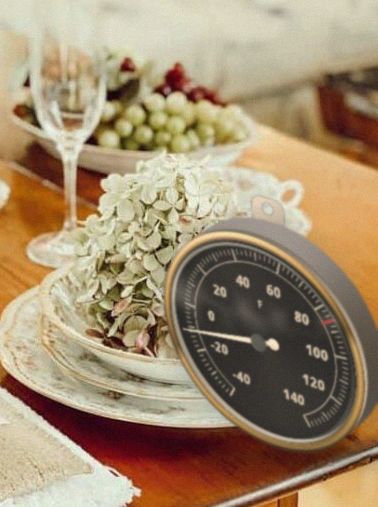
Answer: -10
